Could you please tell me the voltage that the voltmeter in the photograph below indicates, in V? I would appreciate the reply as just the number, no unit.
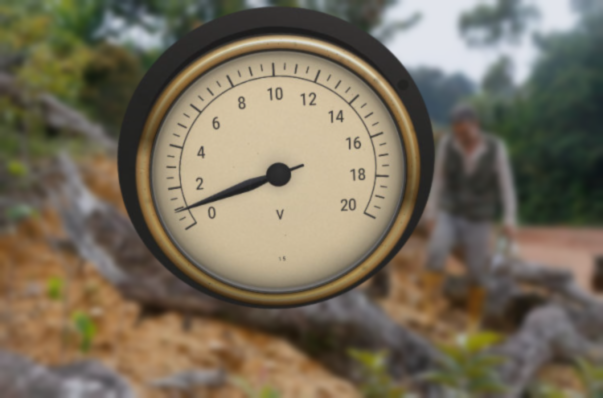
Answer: 1
